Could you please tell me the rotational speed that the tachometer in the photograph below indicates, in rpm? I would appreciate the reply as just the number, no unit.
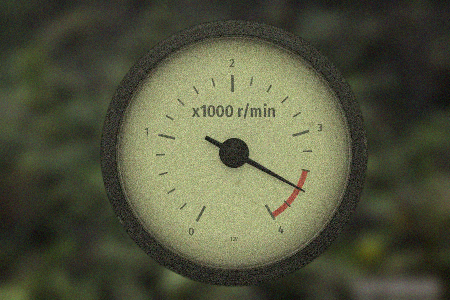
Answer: 3600
